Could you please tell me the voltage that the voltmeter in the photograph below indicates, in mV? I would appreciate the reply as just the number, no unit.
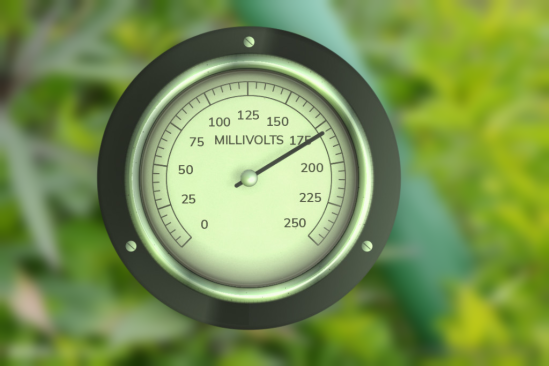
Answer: 180
